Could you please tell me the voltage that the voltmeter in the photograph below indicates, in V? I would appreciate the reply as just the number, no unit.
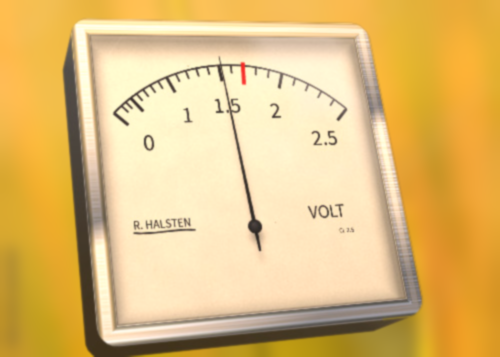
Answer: 1.5
